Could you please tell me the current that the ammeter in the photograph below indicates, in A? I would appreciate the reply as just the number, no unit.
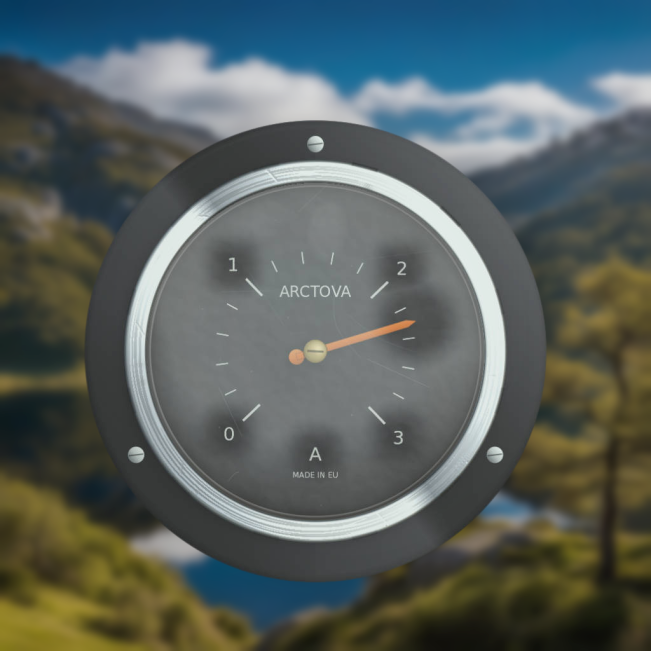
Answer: 2.3
